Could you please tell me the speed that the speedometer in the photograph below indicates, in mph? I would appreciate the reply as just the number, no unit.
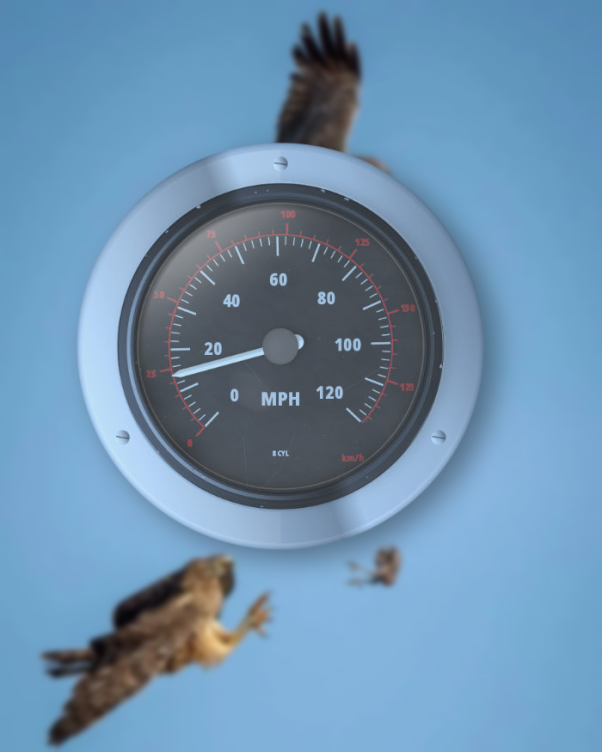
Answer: 14
